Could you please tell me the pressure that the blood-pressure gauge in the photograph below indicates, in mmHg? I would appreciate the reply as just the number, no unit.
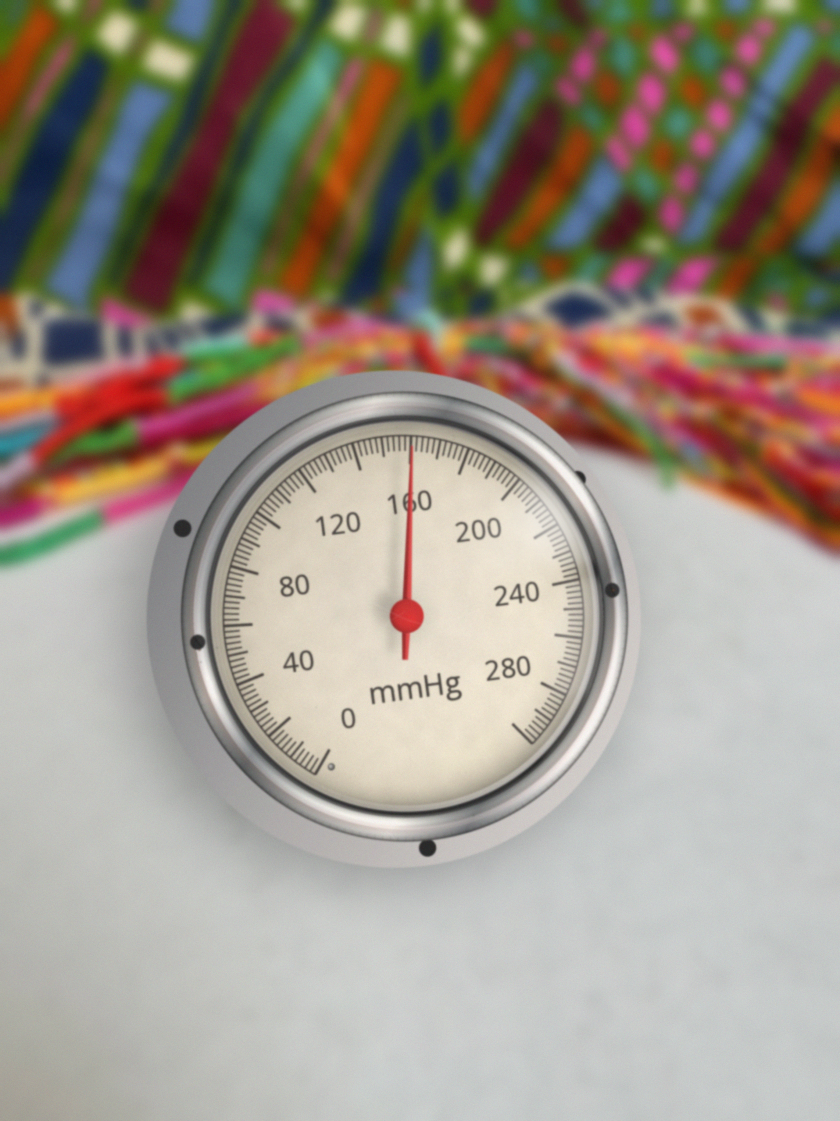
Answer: 160
